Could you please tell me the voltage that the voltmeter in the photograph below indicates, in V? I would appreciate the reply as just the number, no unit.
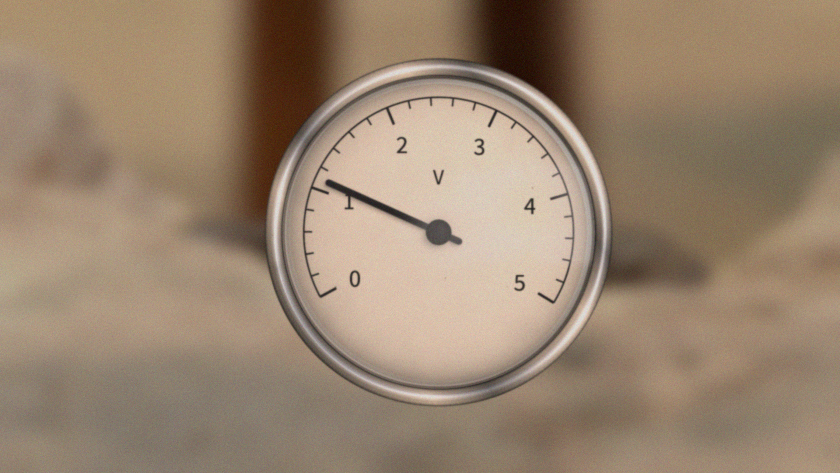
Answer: 1.1
